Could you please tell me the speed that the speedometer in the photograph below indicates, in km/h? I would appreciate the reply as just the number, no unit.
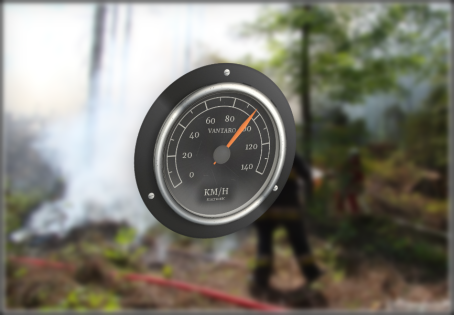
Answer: 95
